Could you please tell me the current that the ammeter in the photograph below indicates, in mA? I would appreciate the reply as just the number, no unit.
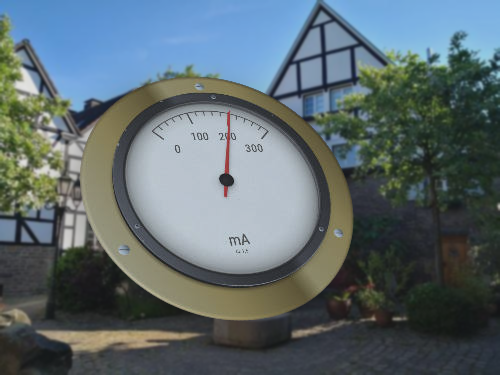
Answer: 200
